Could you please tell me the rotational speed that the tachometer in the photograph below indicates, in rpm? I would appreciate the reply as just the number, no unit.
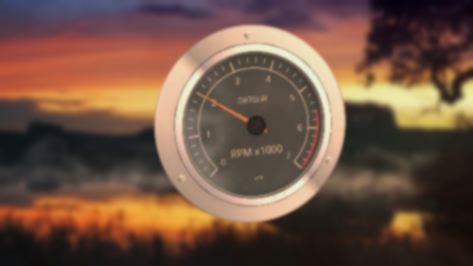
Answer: 2000
